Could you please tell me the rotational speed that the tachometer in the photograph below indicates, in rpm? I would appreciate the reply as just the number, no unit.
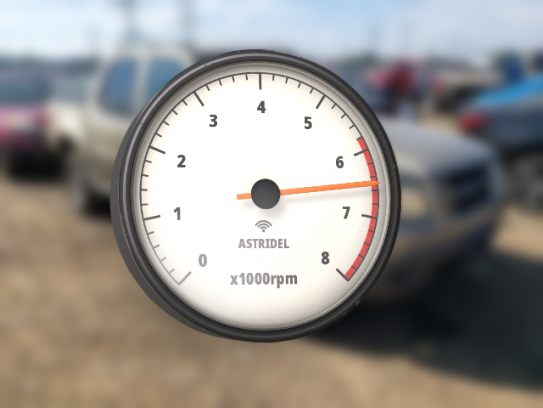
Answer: 6500
